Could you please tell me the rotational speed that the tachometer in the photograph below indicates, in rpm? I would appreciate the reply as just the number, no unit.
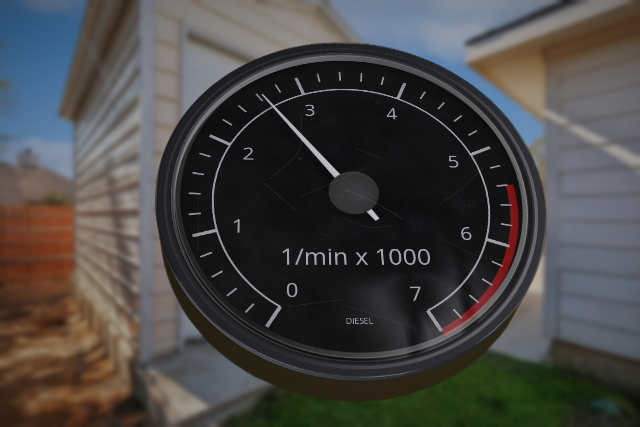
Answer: 2600
